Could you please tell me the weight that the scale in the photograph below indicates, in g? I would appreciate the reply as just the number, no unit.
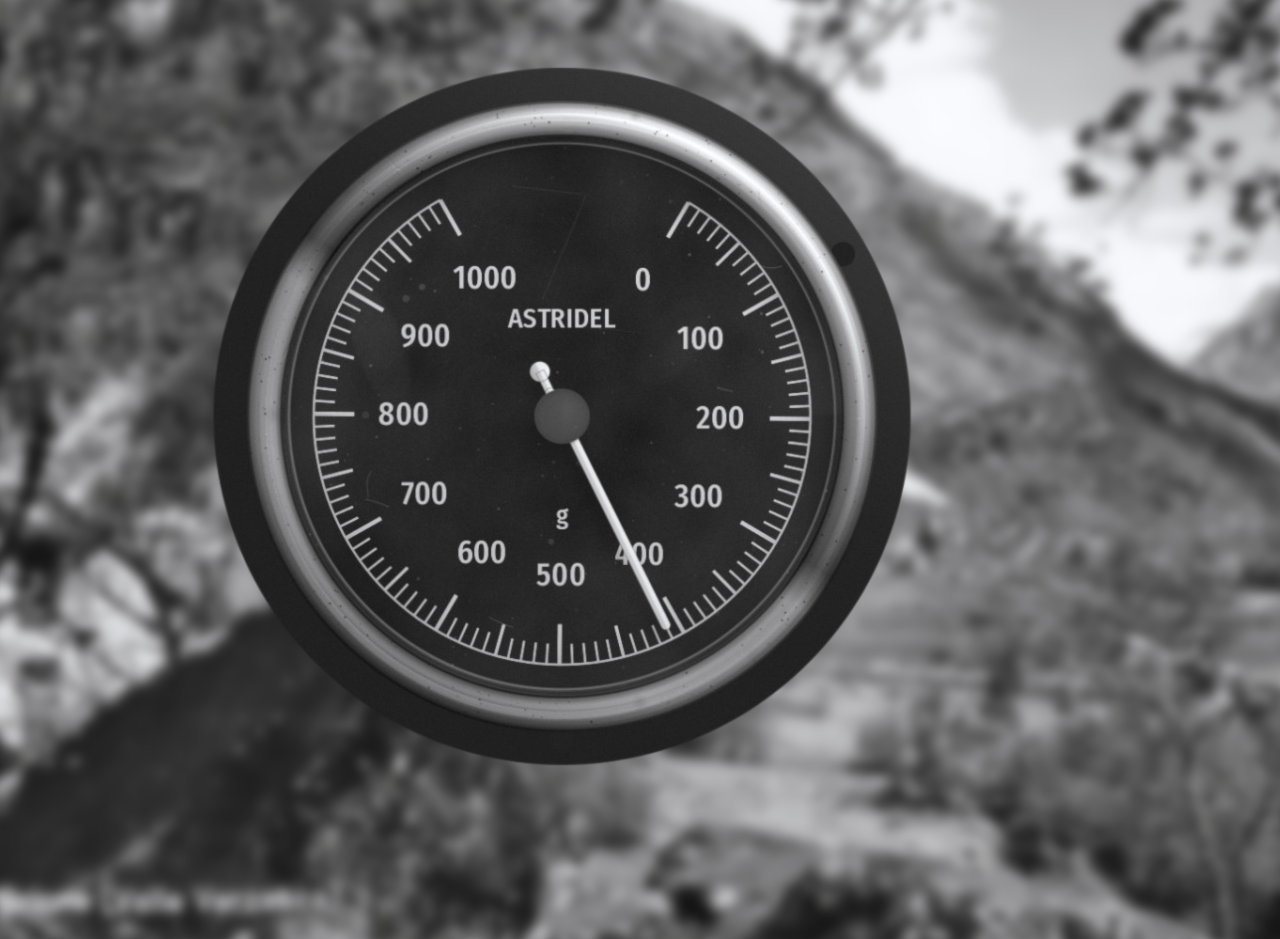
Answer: 410
